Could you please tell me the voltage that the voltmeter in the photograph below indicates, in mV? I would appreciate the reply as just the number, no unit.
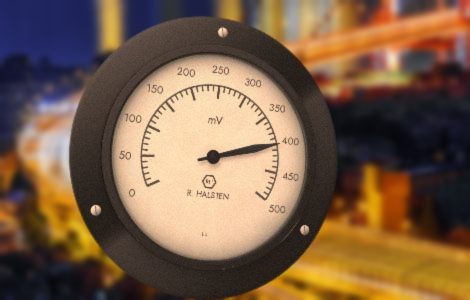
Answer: 400
